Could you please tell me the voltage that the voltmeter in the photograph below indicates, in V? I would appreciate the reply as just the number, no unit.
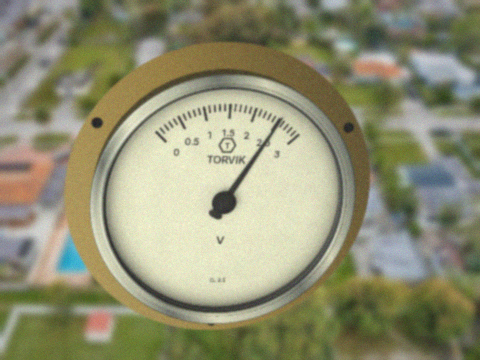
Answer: 2.5
